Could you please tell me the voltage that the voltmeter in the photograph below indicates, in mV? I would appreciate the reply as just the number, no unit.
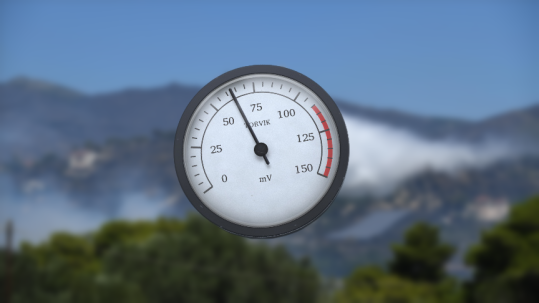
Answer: 62.5
